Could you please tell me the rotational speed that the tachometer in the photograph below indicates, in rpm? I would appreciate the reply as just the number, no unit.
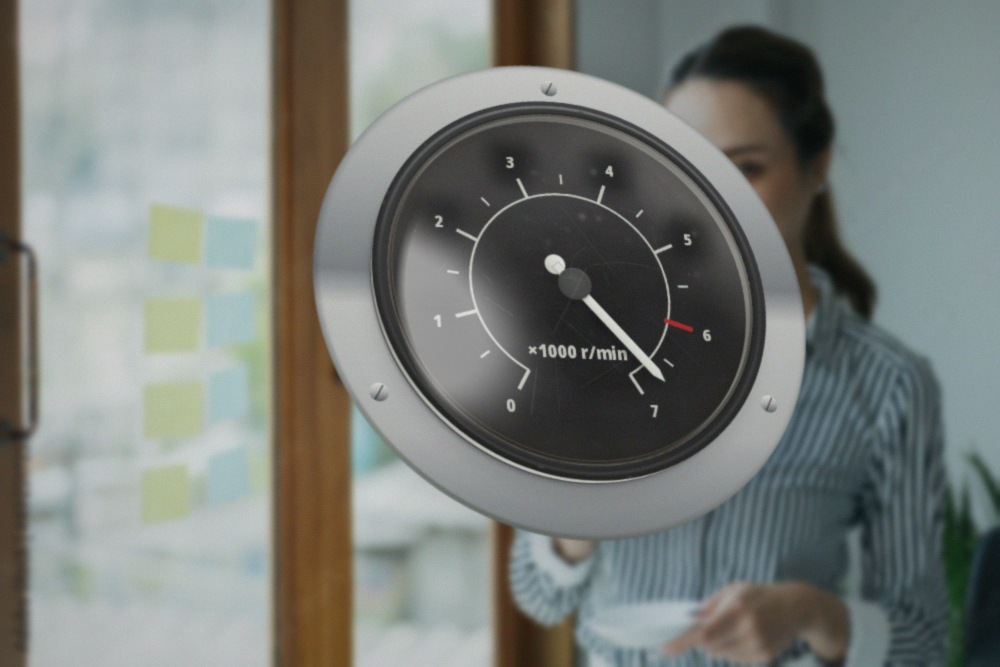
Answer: 6750
